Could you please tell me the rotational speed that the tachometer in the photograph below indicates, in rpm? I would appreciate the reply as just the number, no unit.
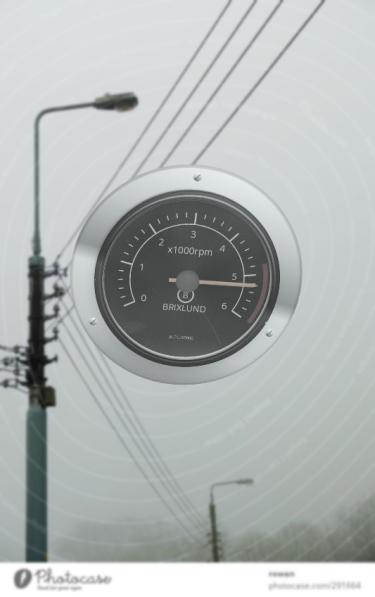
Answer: 5200
